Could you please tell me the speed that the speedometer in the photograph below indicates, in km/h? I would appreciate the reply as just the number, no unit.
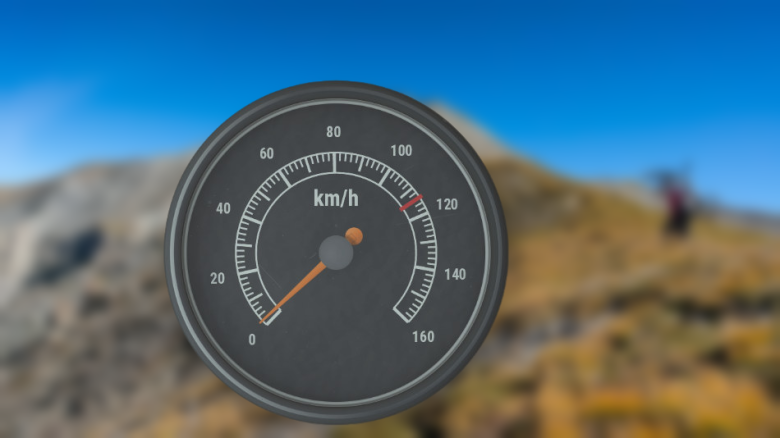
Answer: 2
